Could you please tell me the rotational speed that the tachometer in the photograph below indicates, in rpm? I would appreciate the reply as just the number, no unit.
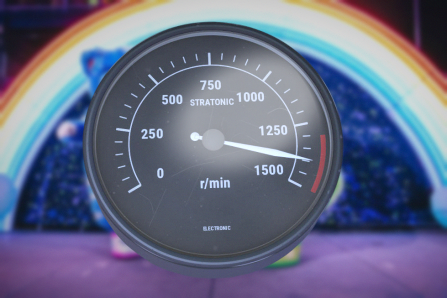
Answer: 1400
